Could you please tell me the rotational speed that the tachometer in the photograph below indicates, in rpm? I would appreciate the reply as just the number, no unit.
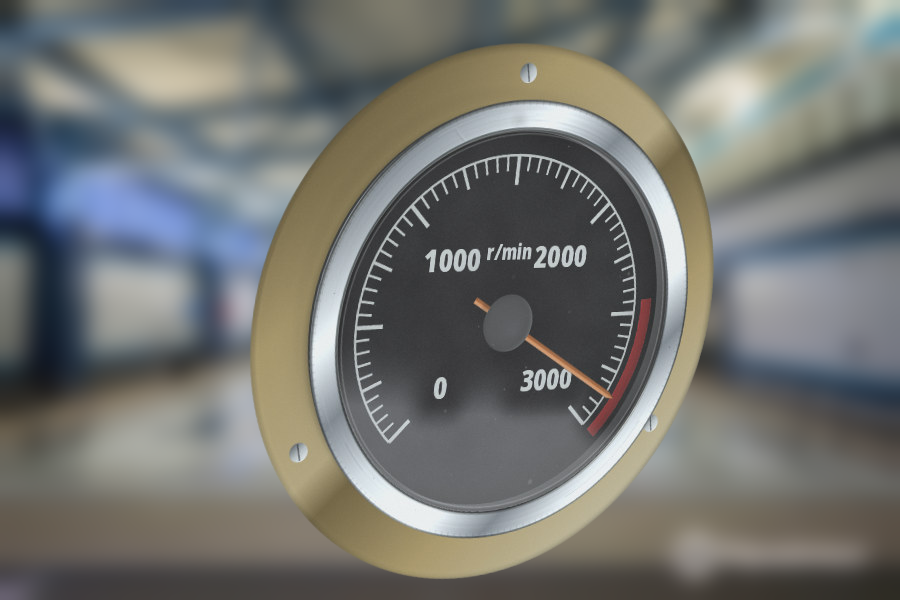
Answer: 2850
